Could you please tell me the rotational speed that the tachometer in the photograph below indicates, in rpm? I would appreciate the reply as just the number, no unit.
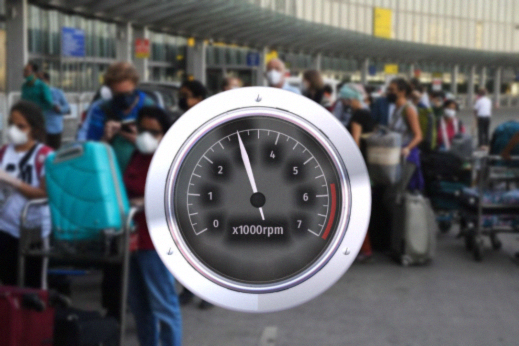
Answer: 3000
